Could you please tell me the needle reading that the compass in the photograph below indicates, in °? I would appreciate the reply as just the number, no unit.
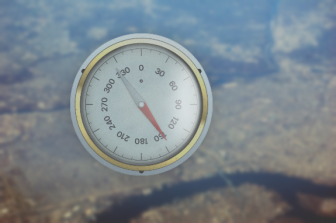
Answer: 145
